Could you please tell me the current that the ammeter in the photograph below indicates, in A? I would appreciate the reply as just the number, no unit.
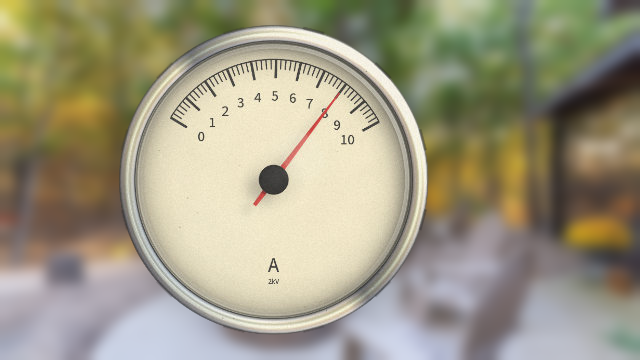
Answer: 8
